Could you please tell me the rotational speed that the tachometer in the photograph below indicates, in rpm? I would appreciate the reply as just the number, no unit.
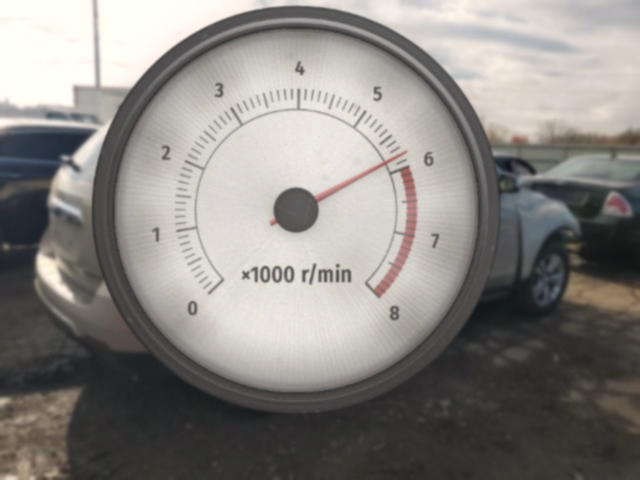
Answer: 5800
